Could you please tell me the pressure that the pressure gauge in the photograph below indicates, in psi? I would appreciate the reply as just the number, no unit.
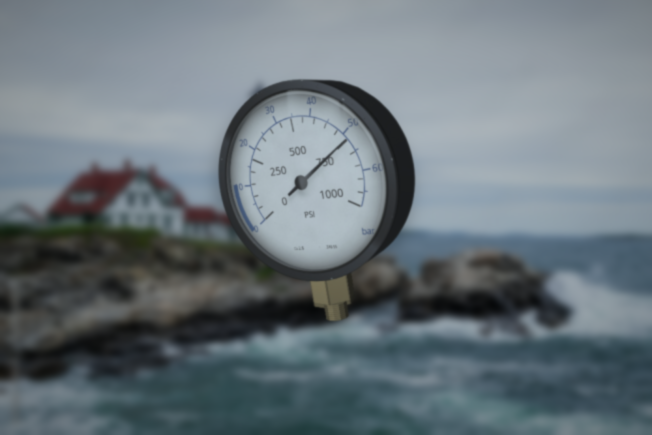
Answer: 750
